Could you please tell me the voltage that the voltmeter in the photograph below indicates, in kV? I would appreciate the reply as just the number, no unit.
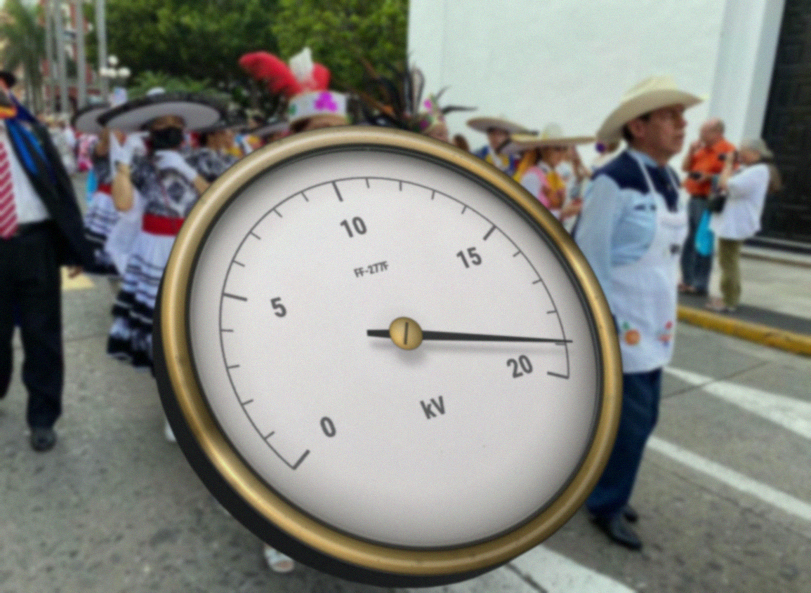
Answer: 19
